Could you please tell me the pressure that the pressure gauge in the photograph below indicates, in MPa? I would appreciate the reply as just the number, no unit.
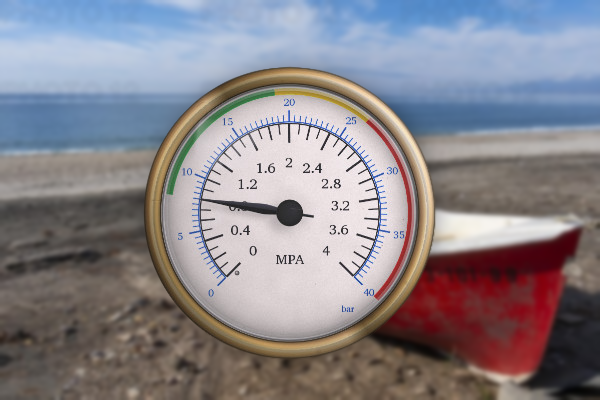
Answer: 0.8
